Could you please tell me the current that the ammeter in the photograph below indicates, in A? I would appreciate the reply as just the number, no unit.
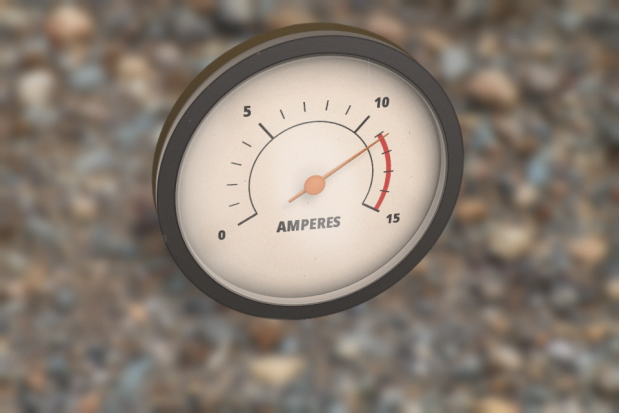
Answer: 11
